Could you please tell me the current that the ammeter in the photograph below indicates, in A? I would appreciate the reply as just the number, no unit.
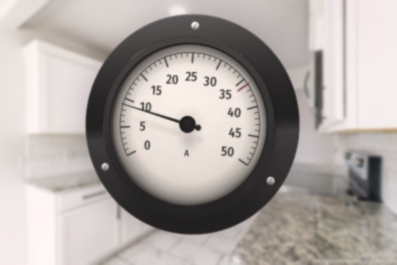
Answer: 9
